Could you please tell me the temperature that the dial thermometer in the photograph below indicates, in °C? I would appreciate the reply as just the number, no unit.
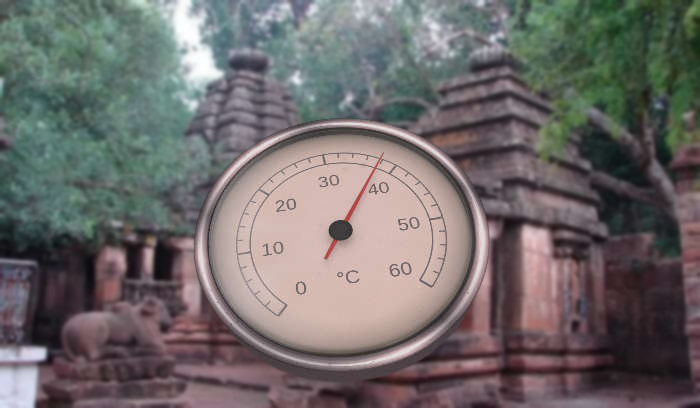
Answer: 38
